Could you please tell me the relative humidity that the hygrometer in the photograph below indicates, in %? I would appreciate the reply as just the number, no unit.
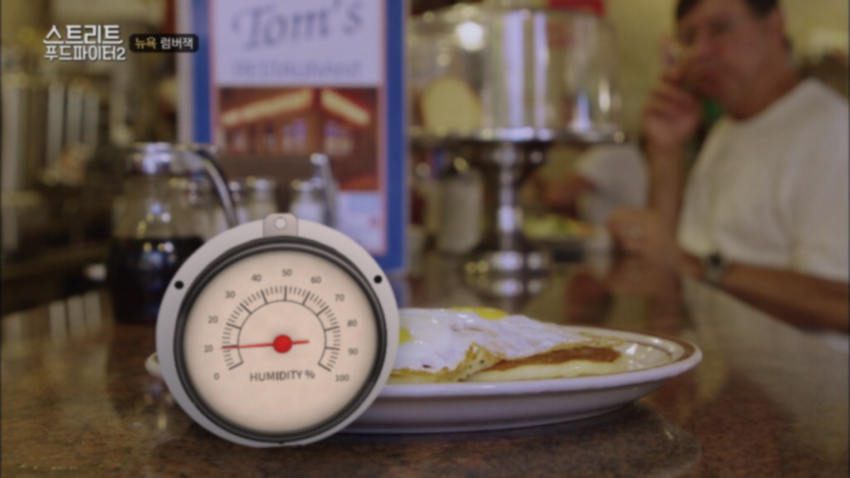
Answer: 10
